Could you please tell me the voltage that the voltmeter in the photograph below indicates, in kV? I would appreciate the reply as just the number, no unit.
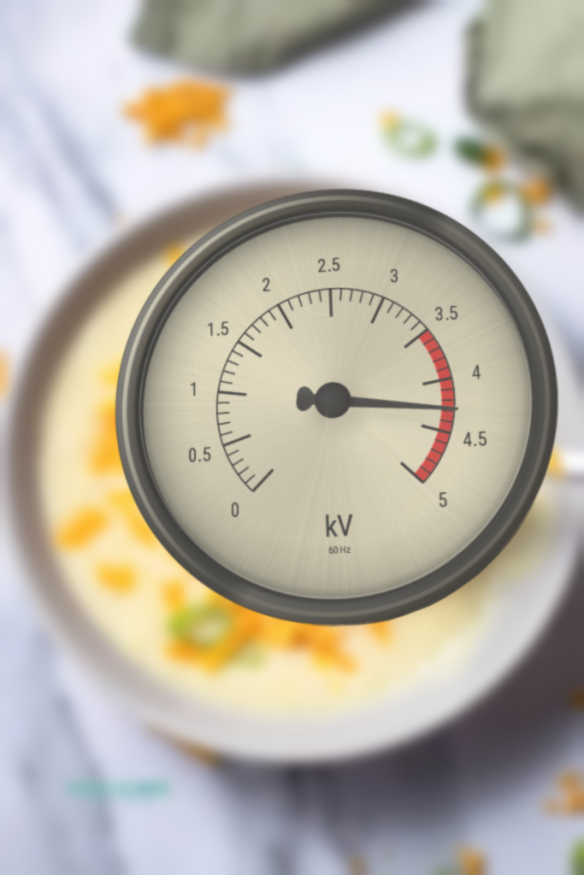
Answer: 4.3
